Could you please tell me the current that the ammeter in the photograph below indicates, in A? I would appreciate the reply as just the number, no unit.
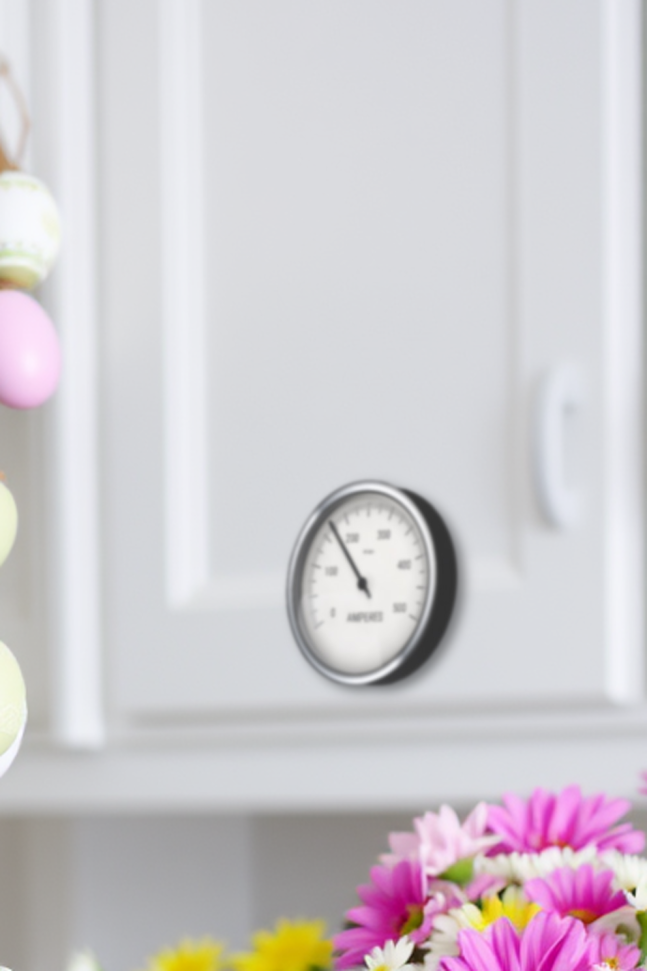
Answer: 175
